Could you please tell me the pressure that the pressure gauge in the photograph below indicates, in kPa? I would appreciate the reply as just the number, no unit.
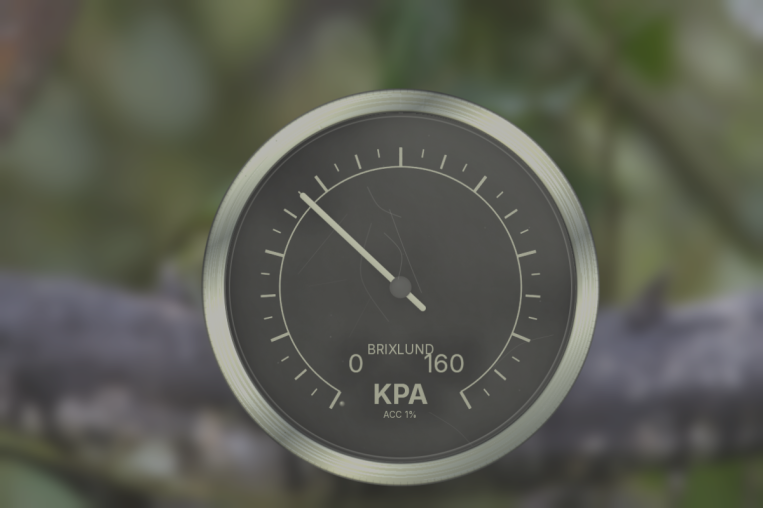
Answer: 55
